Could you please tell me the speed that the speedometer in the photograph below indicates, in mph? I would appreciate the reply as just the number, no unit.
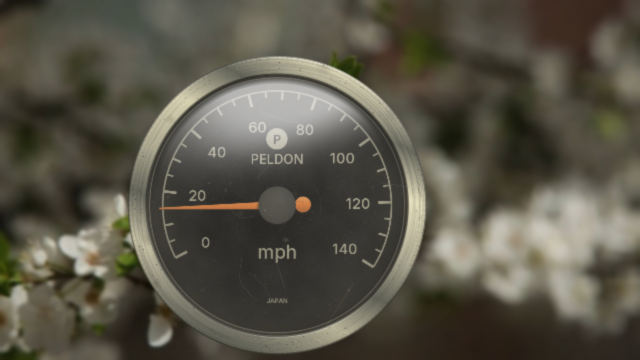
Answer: 15
